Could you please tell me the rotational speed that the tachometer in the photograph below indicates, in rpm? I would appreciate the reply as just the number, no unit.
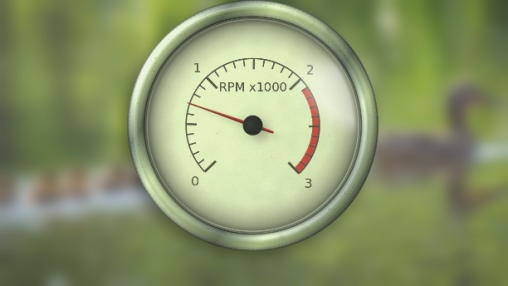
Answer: 700
